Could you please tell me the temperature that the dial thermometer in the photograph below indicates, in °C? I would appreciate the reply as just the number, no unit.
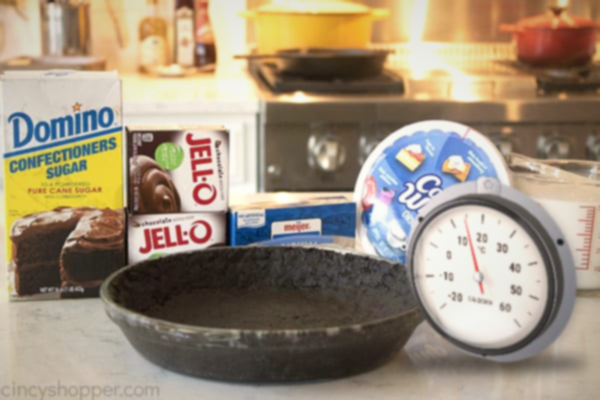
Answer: 15
